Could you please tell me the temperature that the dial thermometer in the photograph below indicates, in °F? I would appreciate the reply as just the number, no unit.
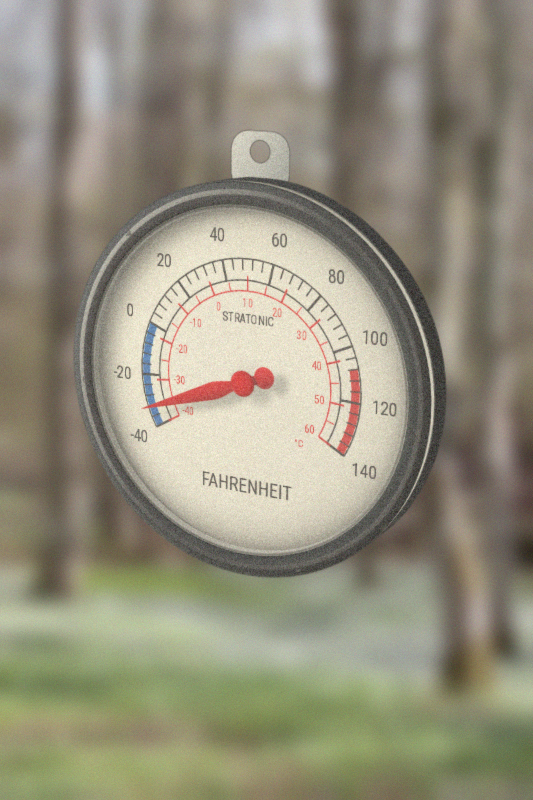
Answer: -32
